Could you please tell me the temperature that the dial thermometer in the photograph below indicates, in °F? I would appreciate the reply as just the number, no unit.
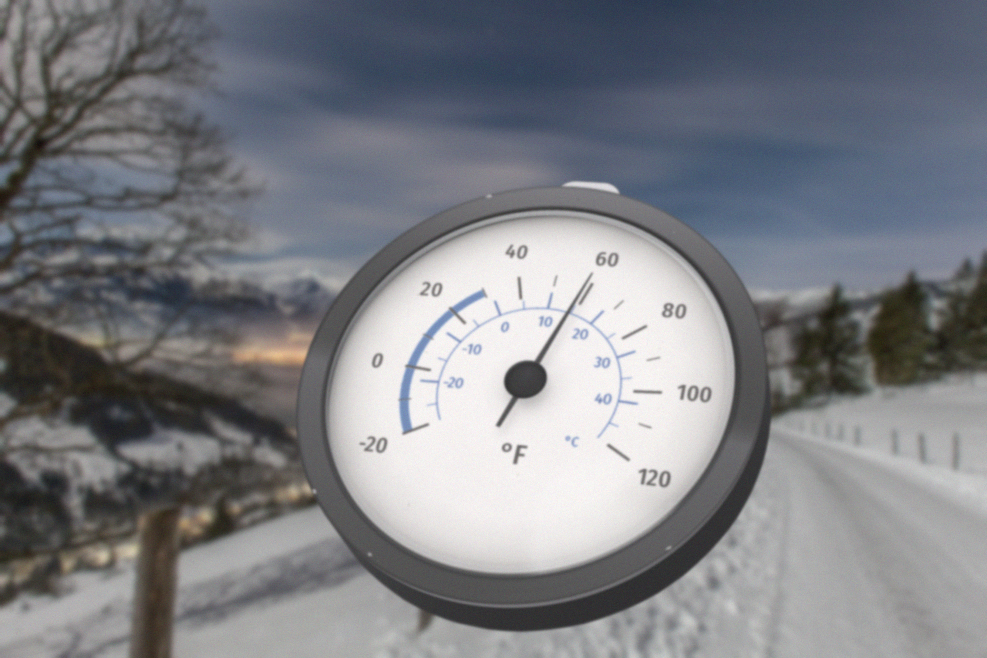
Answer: 60
